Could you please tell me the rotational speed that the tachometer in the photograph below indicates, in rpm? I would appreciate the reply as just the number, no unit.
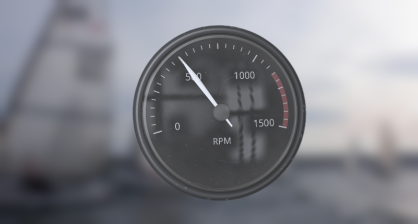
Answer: 500
